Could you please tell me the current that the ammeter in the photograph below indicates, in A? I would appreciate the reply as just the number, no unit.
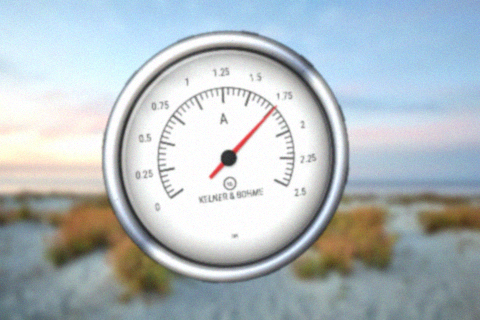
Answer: 1.75
